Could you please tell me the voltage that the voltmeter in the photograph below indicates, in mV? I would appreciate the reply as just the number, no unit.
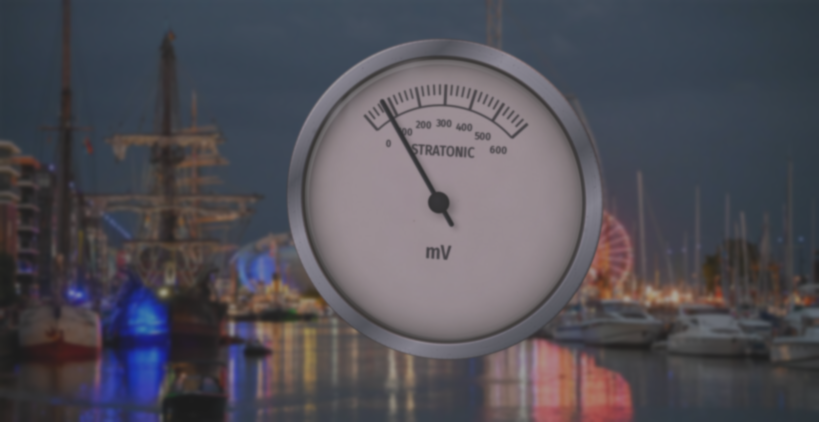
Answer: 80
